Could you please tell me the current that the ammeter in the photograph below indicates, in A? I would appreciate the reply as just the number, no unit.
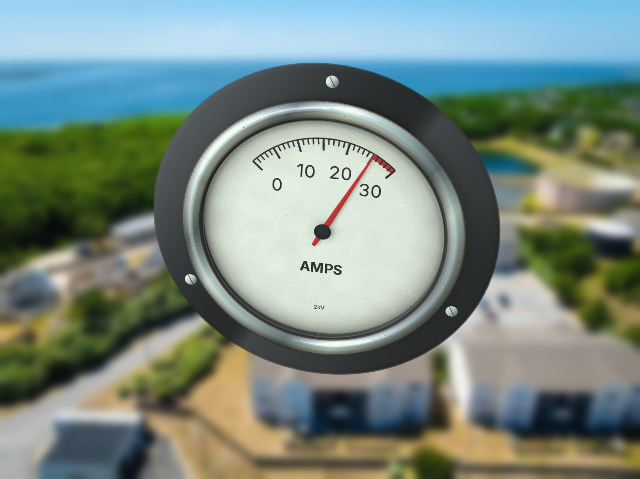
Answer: 25
